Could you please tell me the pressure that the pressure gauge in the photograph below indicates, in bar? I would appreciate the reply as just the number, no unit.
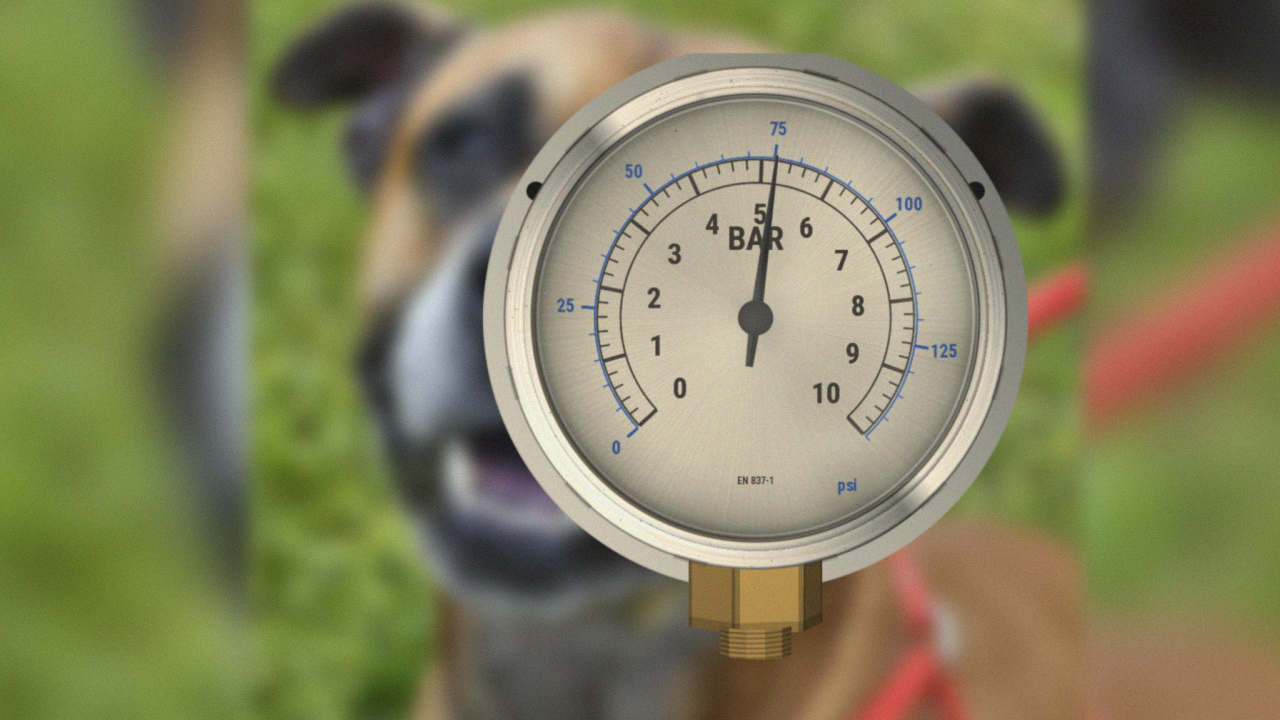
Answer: 5.2
